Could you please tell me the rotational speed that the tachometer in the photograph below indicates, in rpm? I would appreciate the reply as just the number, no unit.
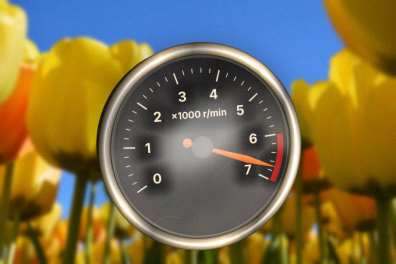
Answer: 6700
